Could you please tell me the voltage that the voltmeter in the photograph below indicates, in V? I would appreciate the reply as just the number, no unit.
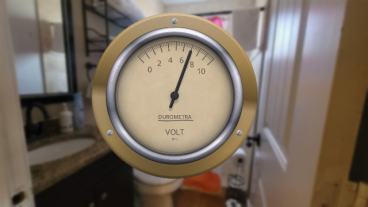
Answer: 7
